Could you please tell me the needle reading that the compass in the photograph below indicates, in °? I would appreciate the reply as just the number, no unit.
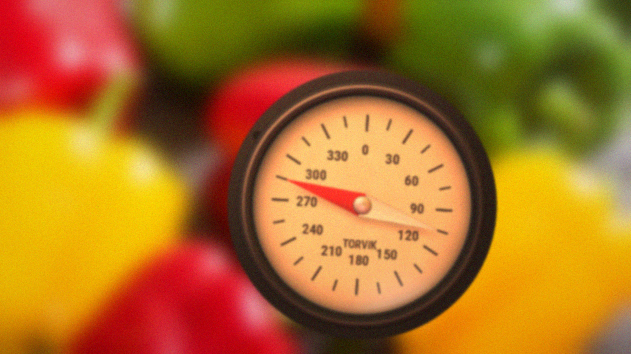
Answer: 285
